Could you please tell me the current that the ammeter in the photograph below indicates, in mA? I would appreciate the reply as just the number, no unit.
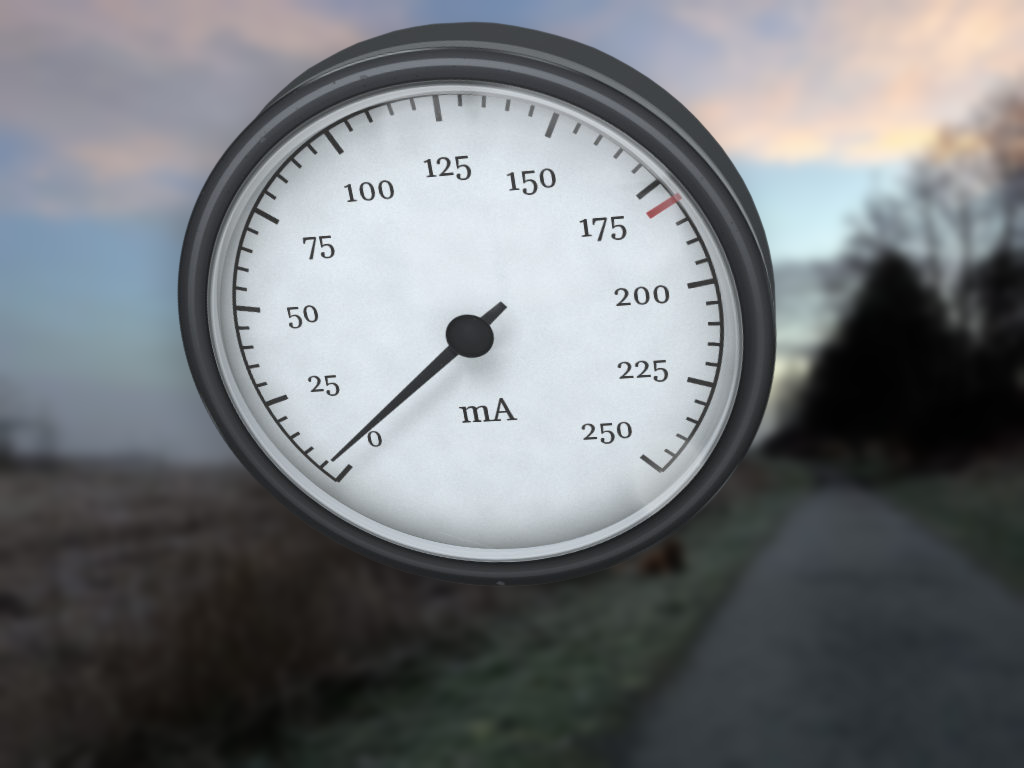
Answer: 5
